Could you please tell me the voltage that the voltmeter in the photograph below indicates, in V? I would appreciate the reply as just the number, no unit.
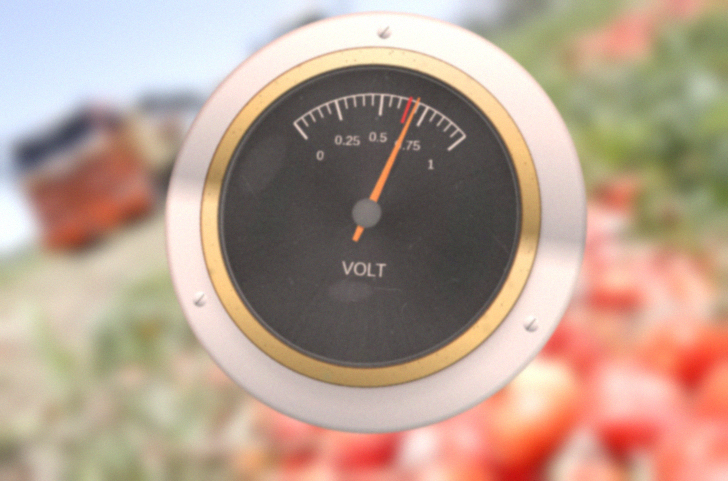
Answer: 0.7
